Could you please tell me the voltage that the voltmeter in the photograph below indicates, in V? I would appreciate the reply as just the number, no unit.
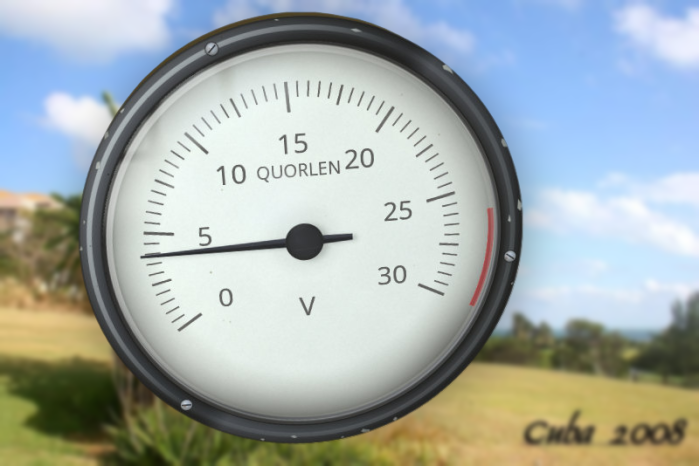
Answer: 4
